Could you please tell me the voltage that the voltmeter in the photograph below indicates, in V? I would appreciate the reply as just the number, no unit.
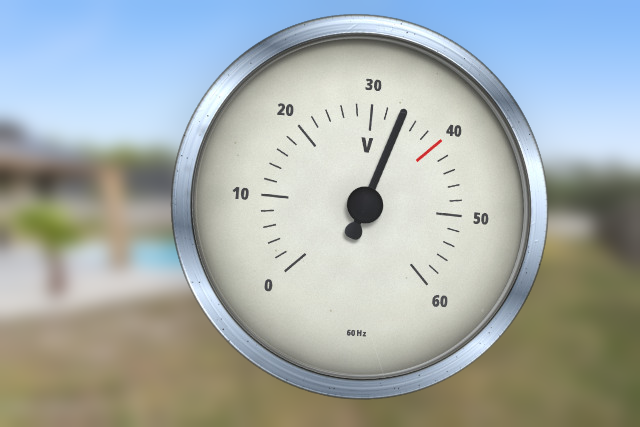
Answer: 34
